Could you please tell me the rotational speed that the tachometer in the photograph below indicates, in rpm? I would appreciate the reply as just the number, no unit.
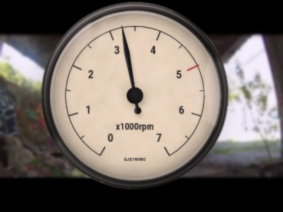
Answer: 3250
